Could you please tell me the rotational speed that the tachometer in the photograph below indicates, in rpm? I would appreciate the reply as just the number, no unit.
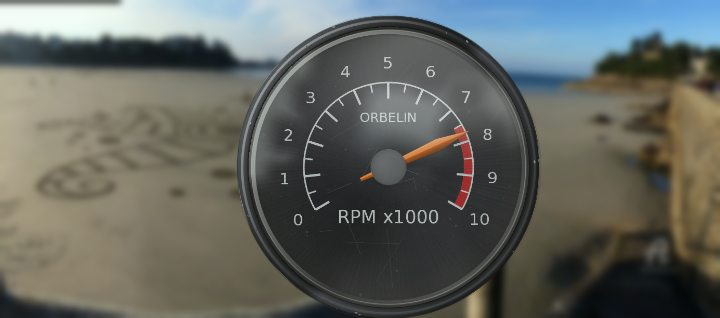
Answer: 7750
